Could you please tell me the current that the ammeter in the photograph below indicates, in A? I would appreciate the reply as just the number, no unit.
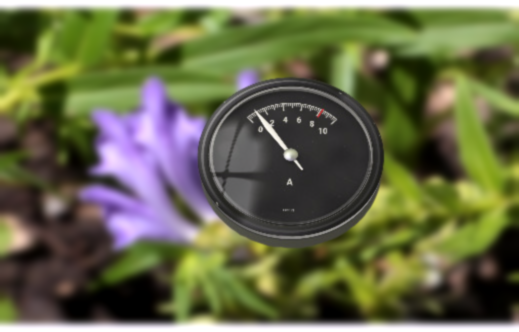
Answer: 1
